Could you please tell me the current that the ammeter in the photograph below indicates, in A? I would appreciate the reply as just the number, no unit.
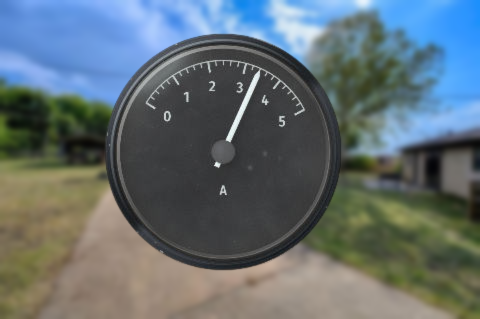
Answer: 3.4
